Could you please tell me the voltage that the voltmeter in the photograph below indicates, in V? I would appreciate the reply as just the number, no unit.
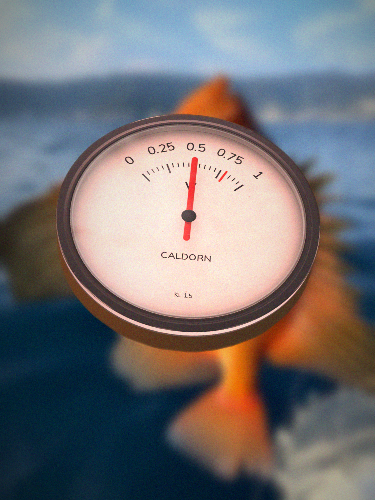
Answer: 0.5
